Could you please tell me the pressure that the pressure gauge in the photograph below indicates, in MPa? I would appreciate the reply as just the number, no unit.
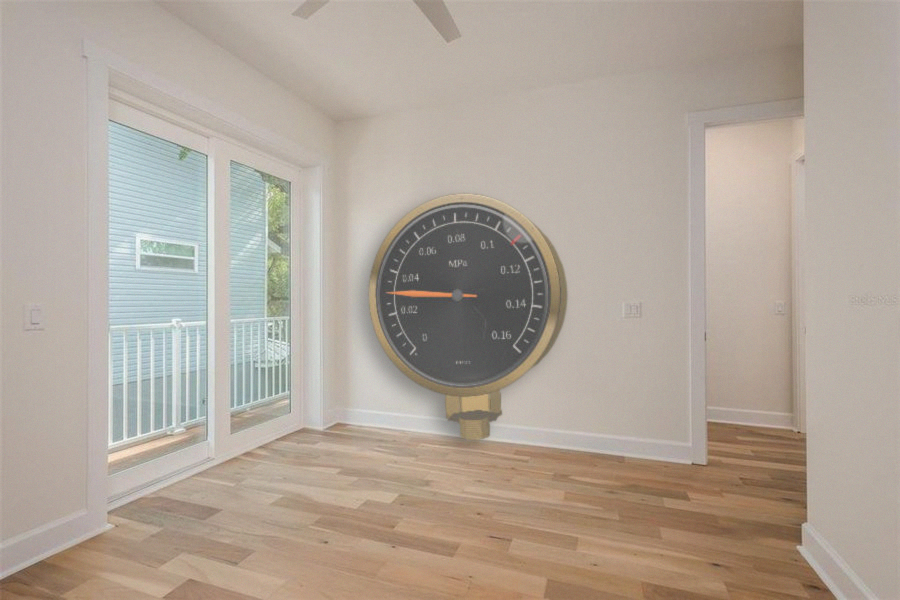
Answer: 0.03
